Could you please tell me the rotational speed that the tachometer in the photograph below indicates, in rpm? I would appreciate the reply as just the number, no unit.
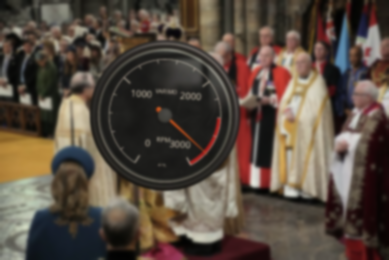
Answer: 2800
